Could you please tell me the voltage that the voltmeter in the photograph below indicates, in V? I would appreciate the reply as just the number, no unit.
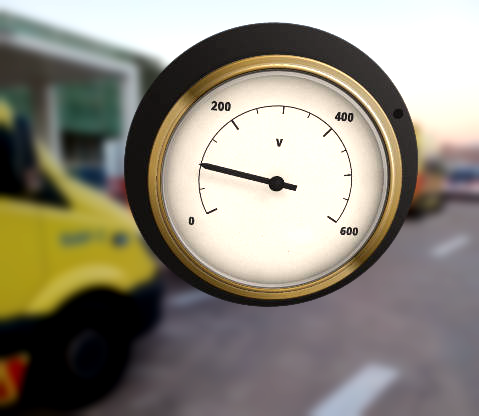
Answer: 100
